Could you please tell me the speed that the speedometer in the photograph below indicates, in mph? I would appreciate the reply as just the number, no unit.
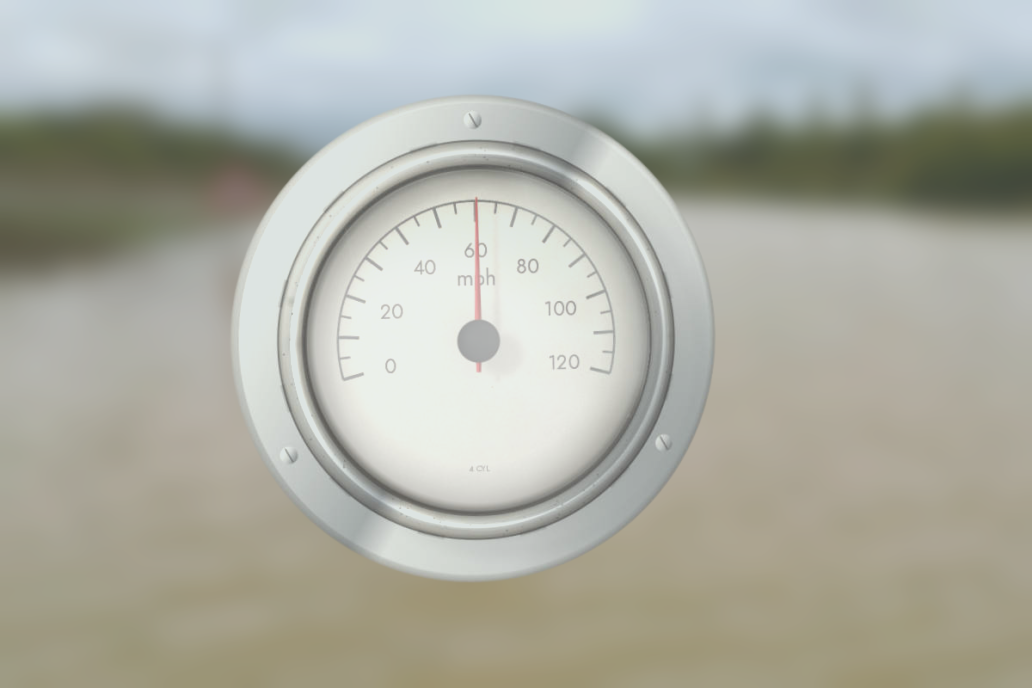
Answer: 60
